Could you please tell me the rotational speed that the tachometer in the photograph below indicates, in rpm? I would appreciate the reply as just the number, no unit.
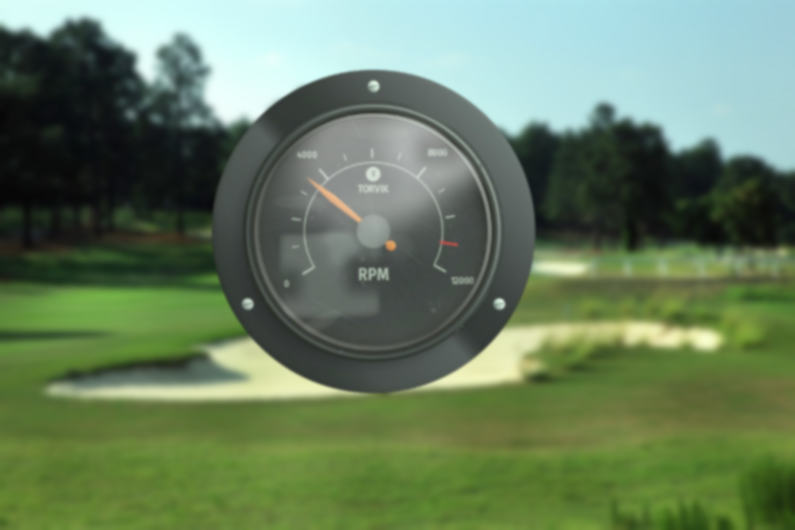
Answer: 3500
